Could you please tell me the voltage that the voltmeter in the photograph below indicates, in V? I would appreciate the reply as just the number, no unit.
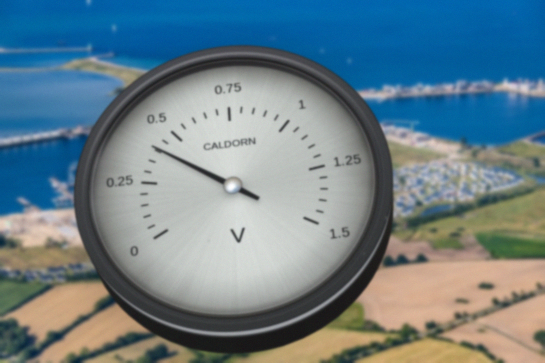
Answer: 0.4
